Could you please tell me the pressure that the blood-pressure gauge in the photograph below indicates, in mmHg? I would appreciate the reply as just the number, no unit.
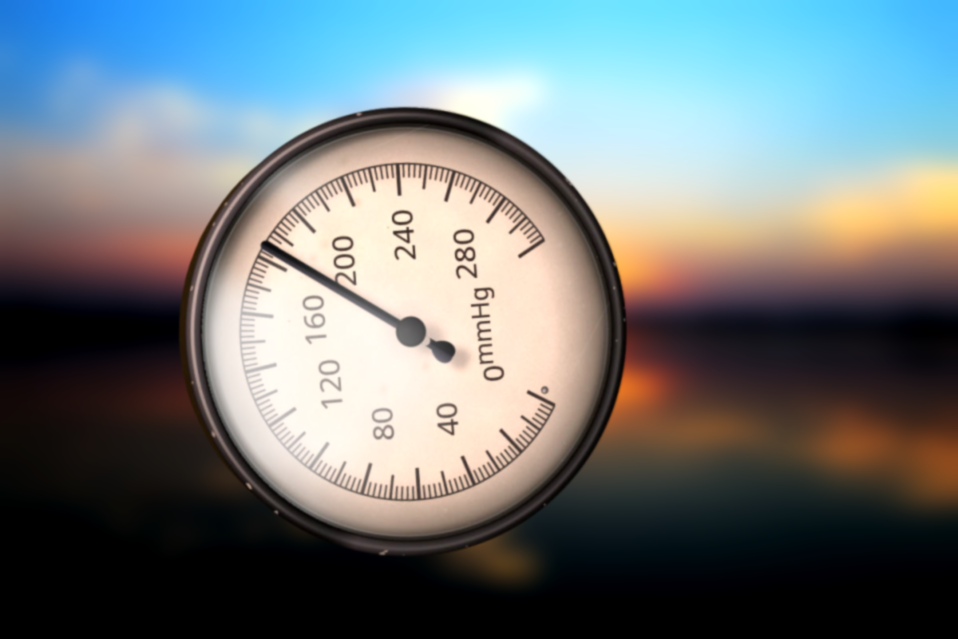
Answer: 184
